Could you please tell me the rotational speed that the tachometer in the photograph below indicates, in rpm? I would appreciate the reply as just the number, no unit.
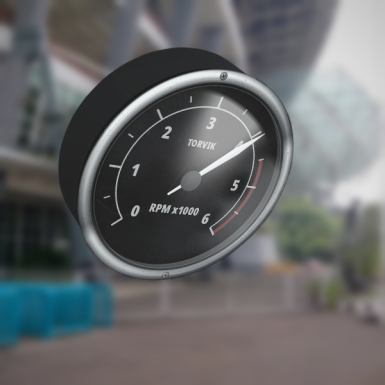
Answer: 4000
